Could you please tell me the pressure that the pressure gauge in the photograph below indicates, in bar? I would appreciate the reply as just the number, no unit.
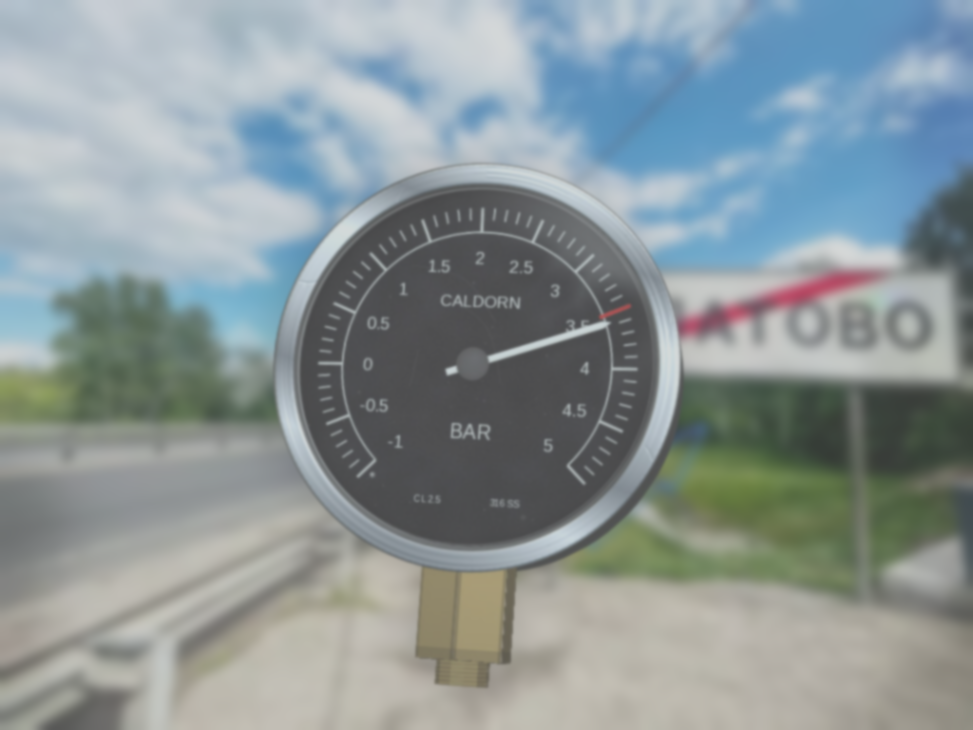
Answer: 3.6
